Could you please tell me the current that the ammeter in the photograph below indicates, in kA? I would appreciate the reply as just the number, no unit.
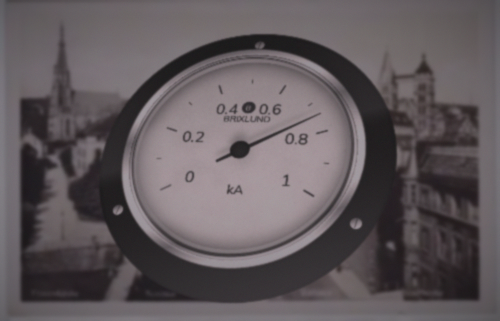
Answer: 0.75
